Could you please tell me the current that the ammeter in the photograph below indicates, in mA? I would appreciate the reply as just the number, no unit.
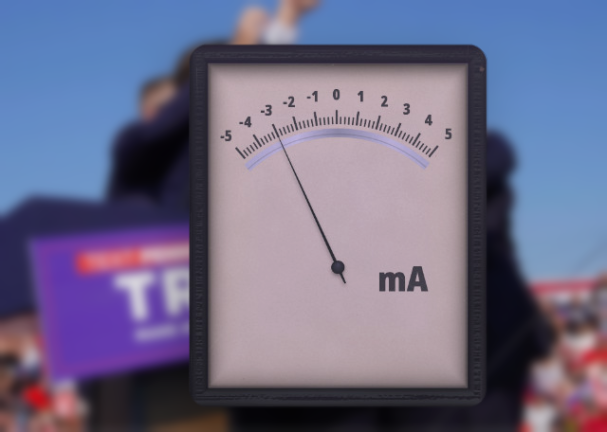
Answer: -3
